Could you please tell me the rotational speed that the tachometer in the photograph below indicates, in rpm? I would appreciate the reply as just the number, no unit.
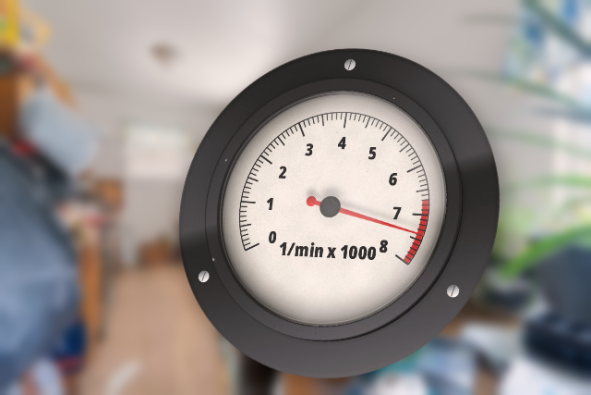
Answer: 7400
